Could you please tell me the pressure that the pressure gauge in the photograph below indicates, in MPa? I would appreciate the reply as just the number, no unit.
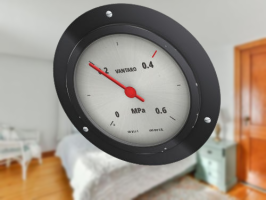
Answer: 0.2
